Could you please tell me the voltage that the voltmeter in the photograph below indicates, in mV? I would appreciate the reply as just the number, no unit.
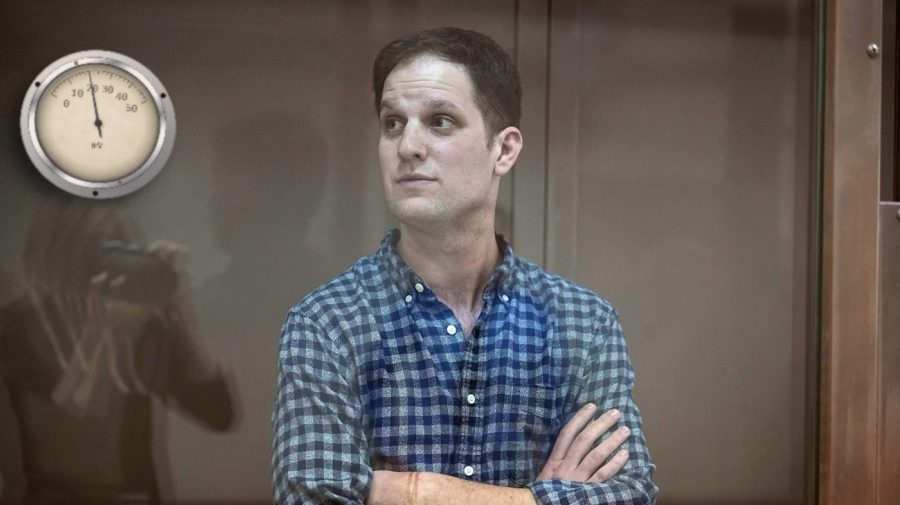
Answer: 20
